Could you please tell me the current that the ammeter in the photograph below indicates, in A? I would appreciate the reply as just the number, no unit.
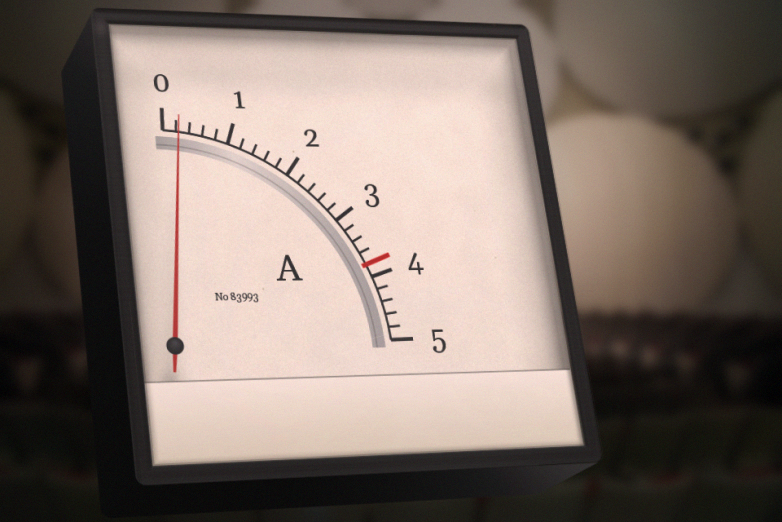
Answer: 0.2
